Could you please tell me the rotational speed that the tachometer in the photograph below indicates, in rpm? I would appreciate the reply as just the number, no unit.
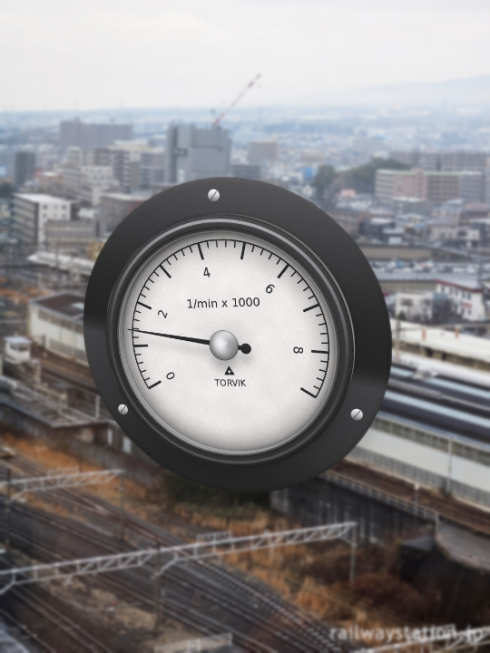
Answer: 1400
